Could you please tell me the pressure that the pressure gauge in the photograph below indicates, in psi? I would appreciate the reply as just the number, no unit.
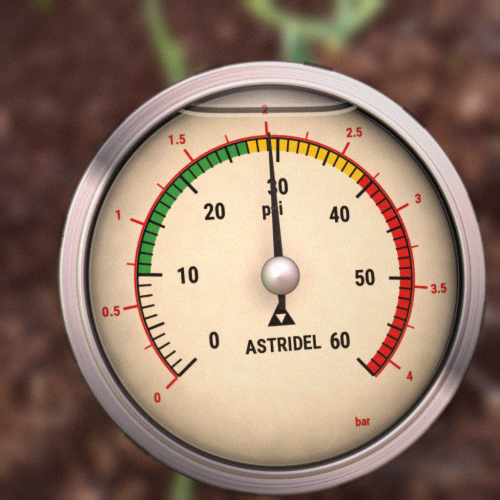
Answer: 29
